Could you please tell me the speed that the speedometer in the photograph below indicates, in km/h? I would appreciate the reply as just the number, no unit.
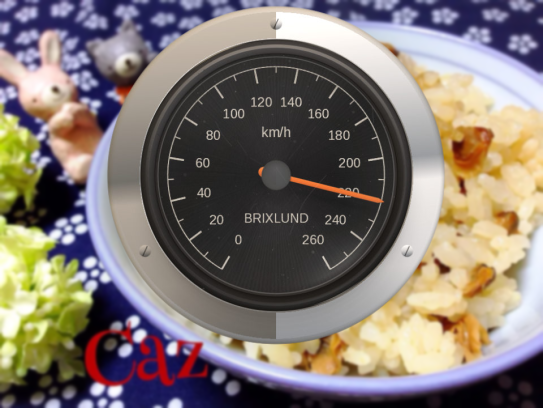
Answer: 220
